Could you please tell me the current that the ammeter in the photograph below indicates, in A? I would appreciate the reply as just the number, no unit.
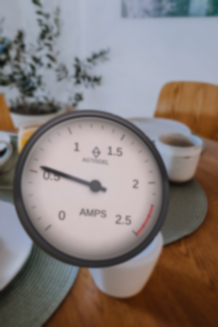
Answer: 0.55
